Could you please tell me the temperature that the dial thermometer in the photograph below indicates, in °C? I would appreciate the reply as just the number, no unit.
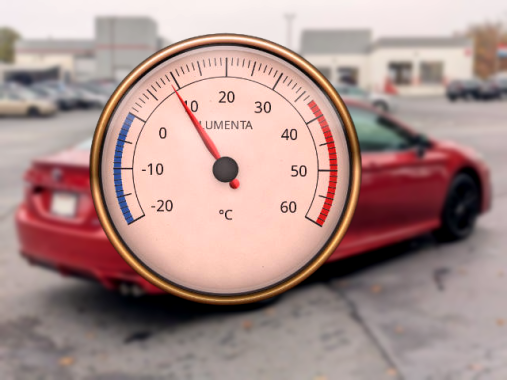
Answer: 9
